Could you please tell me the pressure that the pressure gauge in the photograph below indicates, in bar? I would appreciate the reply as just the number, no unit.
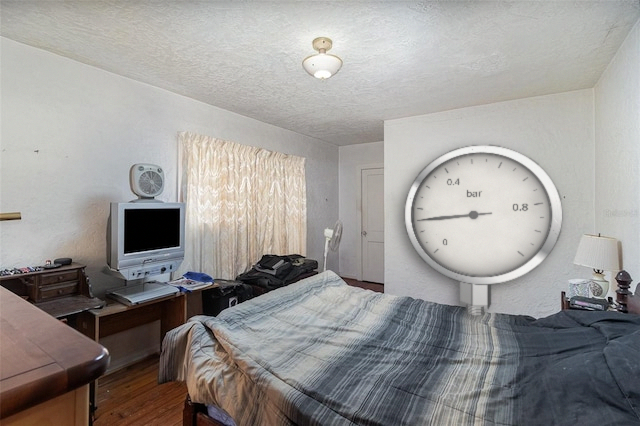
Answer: 0.15
